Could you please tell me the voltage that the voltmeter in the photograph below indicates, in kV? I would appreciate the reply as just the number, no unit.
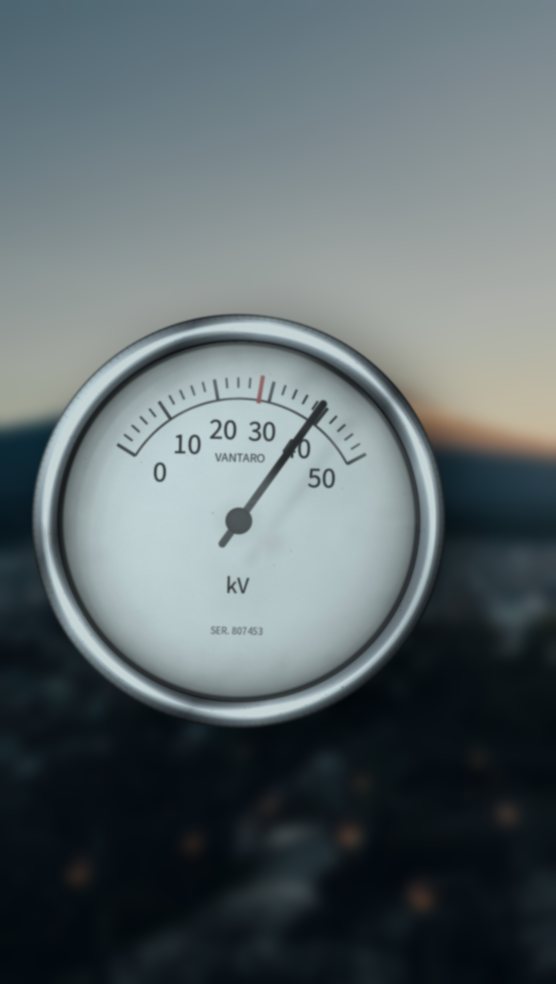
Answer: 39
